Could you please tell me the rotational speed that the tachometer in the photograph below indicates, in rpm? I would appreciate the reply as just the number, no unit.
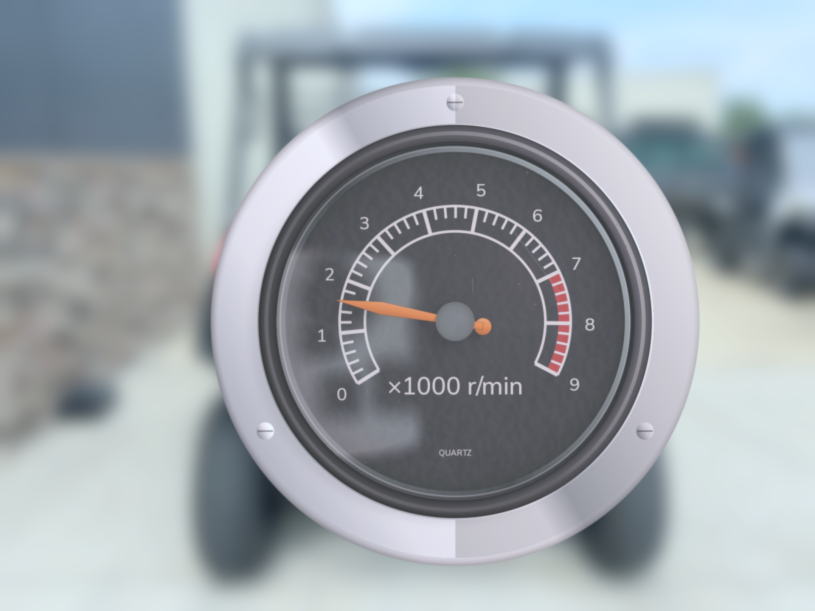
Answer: 1600
